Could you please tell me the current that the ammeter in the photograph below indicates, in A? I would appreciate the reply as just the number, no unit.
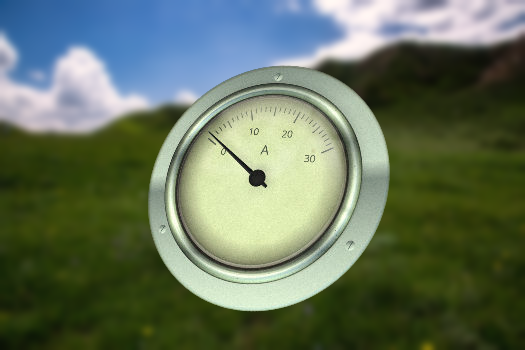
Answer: 1
